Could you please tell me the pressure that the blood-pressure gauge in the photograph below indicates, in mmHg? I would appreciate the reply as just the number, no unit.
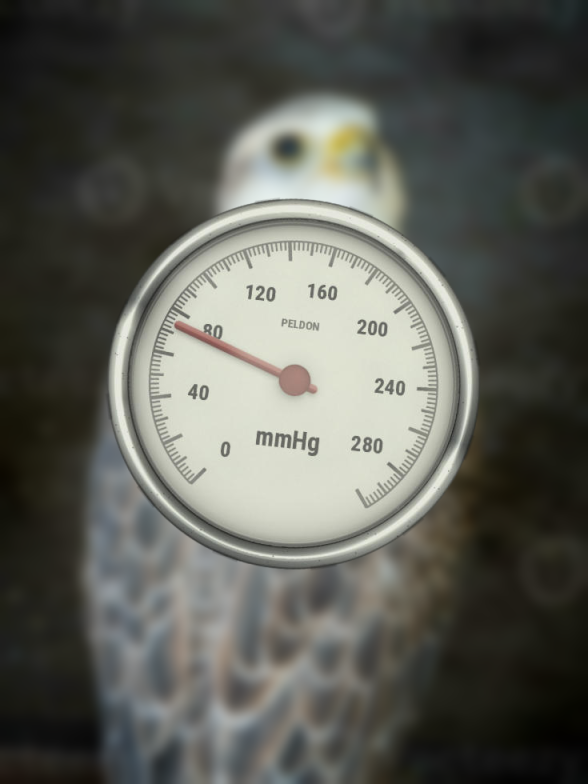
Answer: 74
